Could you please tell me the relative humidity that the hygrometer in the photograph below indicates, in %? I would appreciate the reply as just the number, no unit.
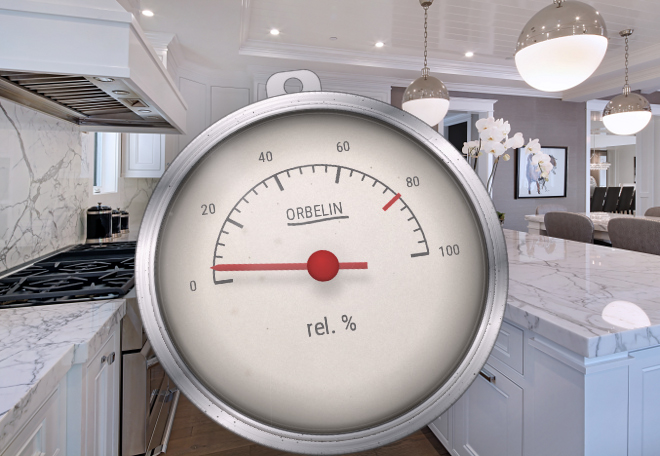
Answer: 4
